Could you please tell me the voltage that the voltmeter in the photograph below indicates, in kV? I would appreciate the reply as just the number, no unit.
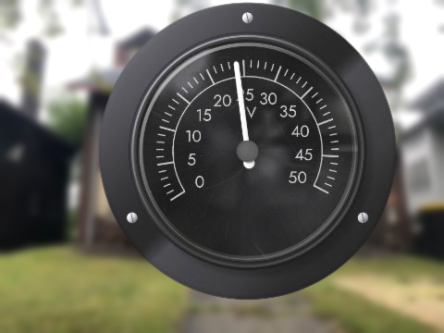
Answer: 24
